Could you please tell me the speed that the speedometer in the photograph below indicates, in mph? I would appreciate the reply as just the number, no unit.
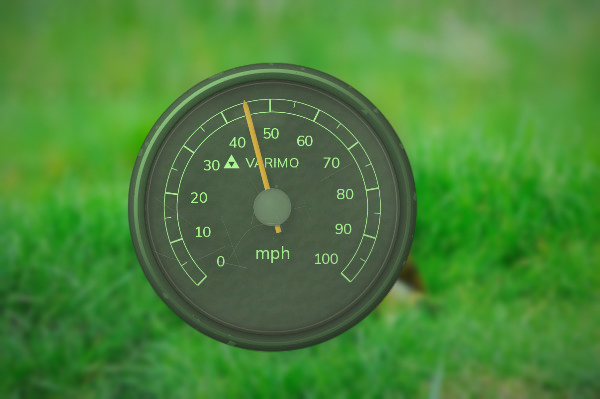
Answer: 45
